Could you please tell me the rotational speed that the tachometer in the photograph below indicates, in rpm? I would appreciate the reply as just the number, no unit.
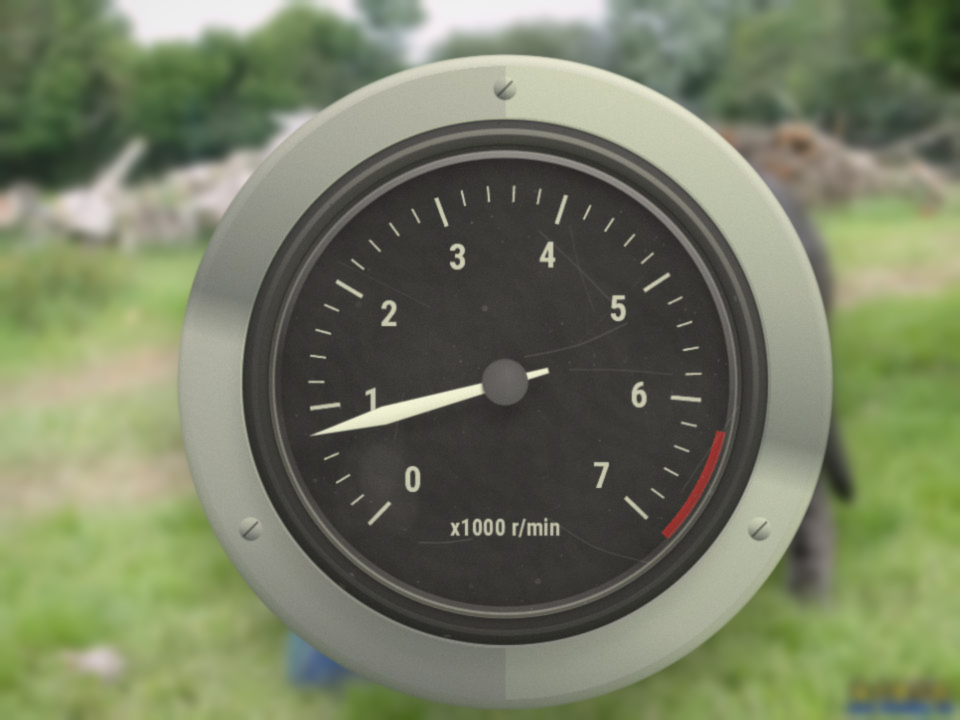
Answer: 800
